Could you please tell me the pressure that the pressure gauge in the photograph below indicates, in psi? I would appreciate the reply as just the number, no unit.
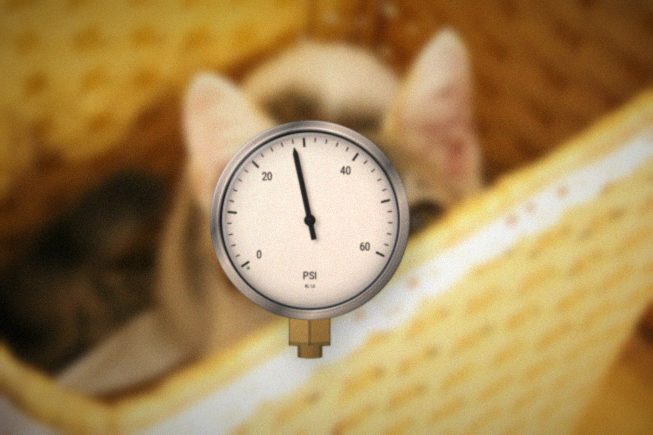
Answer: 28
